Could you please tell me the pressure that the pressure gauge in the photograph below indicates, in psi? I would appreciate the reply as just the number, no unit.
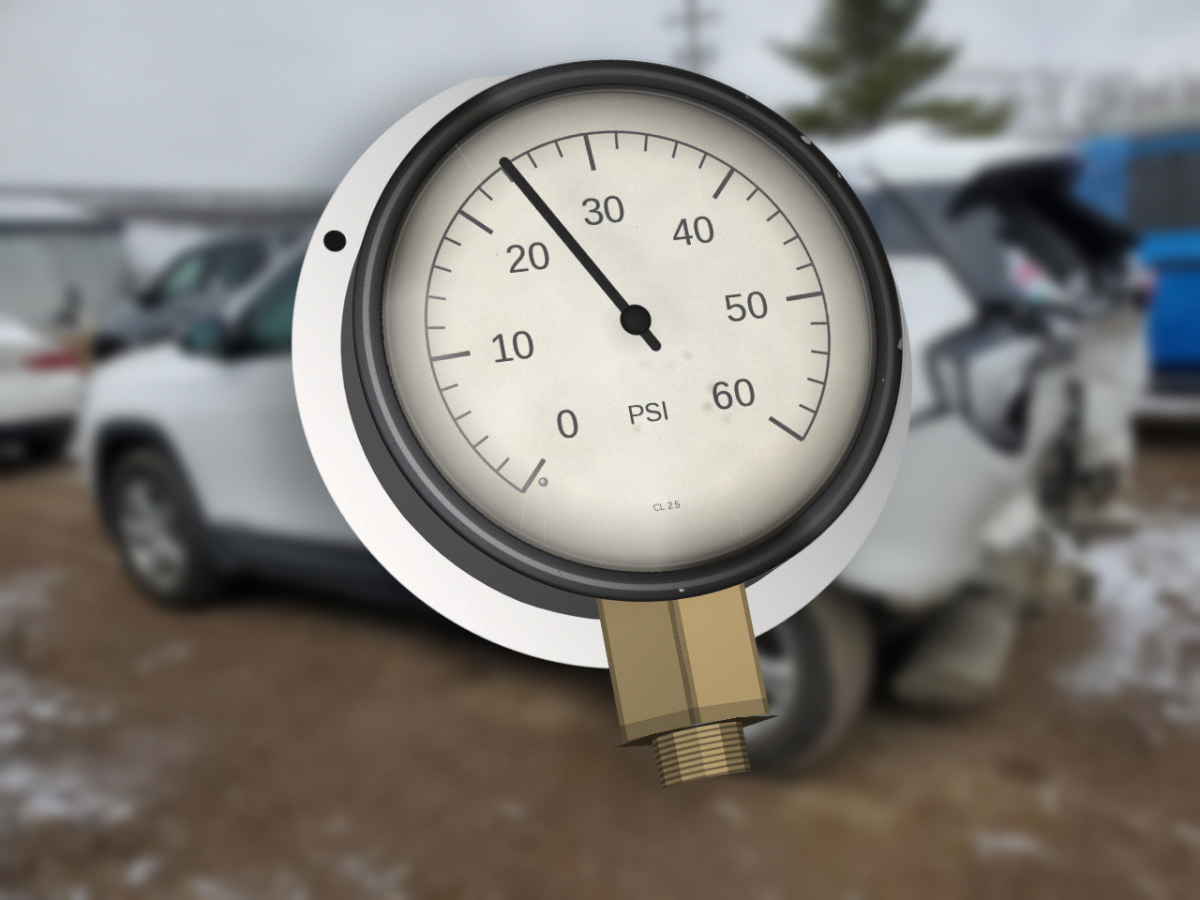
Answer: 24
